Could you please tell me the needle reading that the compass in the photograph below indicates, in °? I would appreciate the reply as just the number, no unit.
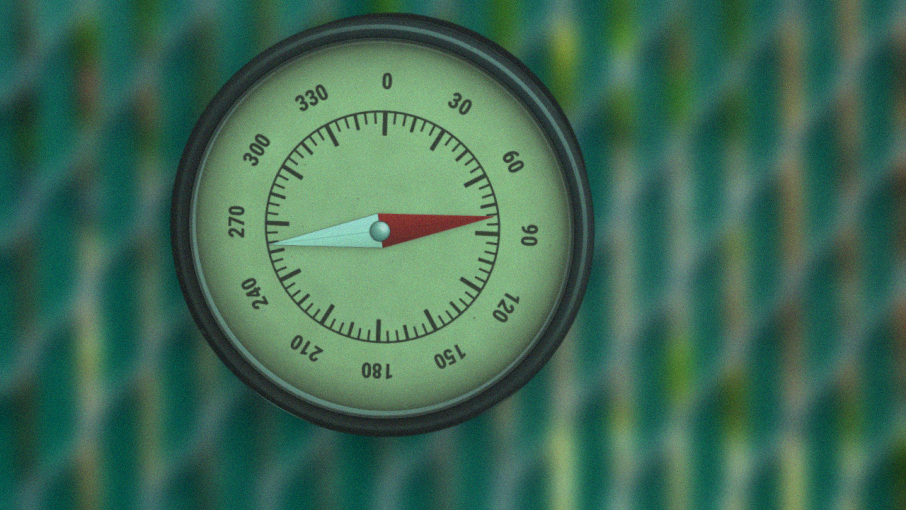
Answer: 80
